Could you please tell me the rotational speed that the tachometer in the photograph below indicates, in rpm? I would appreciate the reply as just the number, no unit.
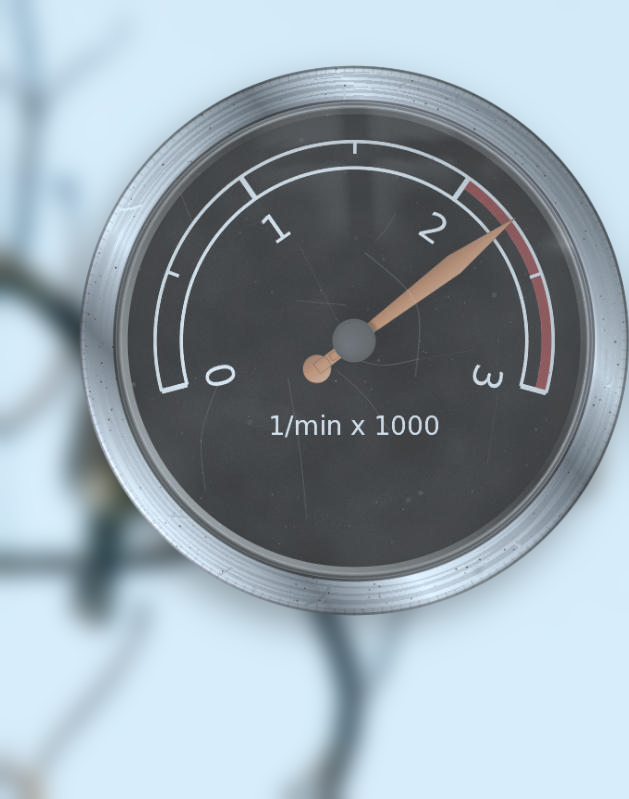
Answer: 2250
